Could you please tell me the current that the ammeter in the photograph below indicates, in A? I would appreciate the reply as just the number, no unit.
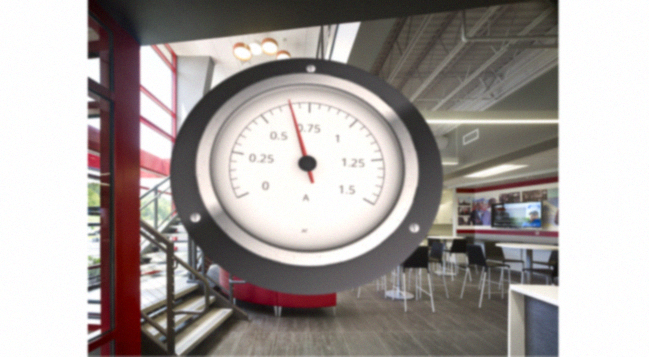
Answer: 0.65
